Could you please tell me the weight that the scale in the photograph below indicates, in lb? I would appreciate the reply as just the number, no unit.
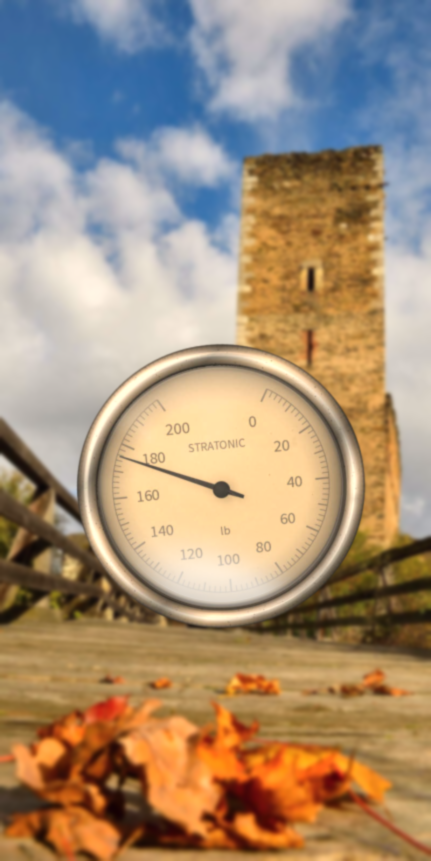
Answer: 176
